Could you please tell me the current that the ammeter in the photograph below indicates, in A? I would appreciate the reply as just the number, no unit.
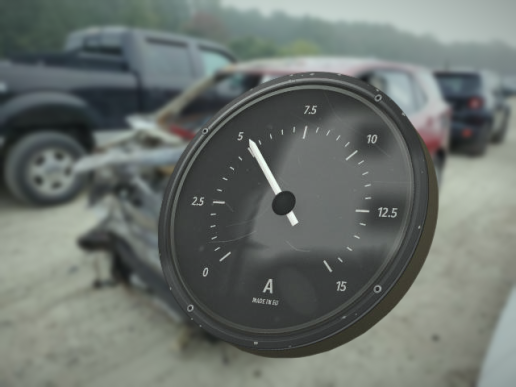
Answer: 5.25
